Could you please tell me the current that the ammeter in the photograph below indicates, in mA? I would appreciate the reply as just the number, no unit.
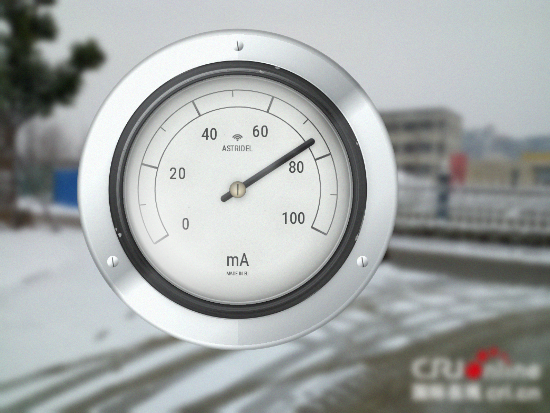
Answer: 75
